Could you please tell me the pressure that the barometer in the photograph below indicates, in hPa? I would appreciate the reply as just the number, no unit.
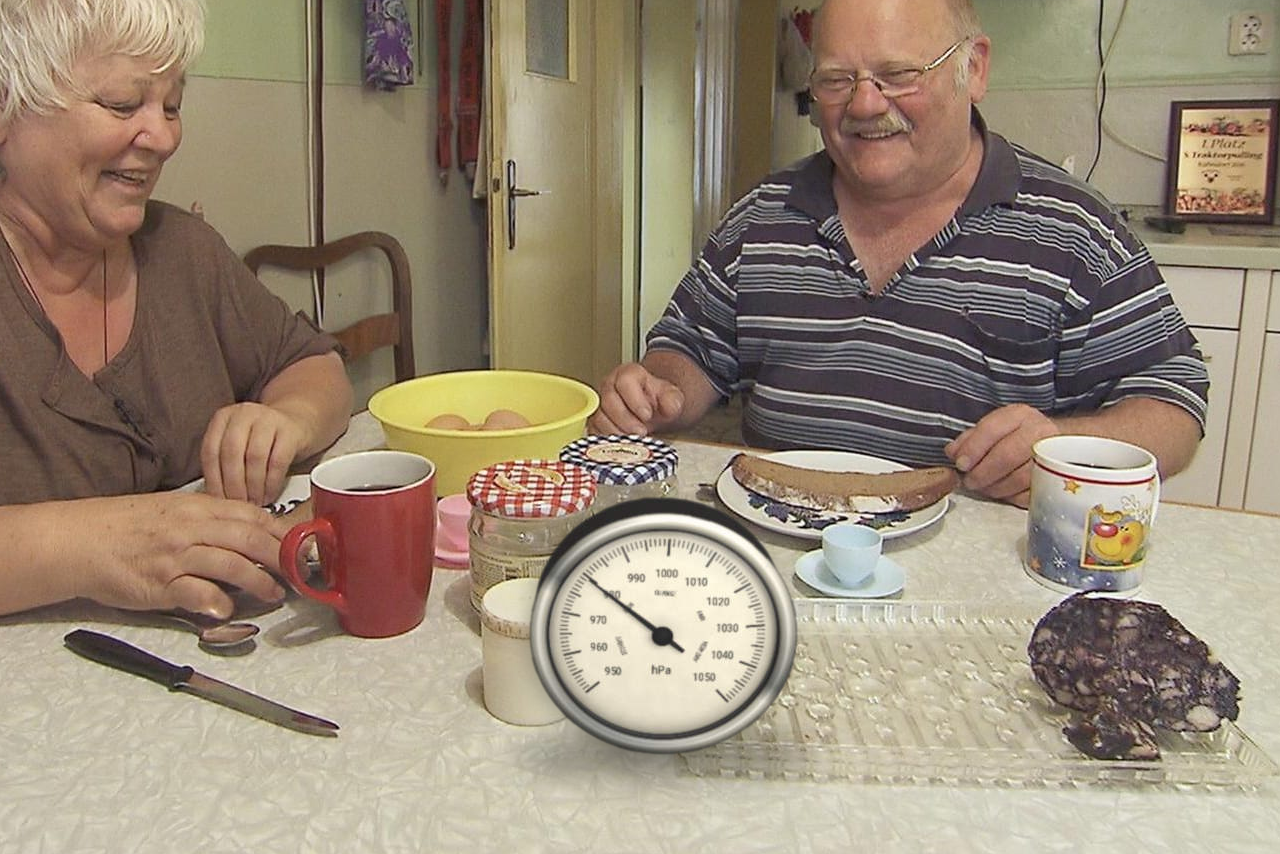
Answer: 980
